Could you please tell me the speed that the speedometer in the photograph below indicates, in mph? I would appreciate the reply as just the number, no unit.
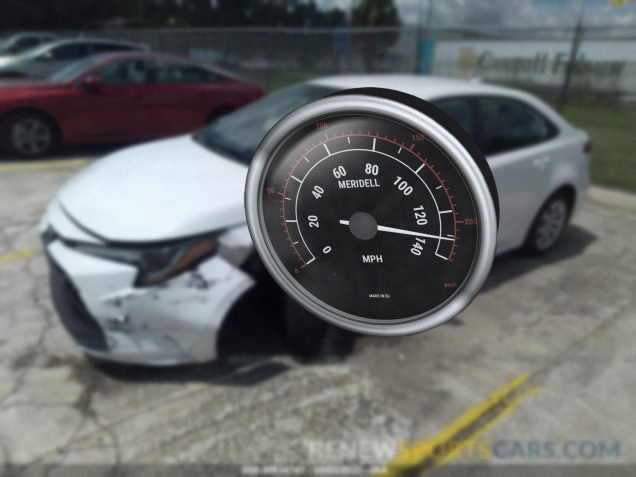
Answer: 130
